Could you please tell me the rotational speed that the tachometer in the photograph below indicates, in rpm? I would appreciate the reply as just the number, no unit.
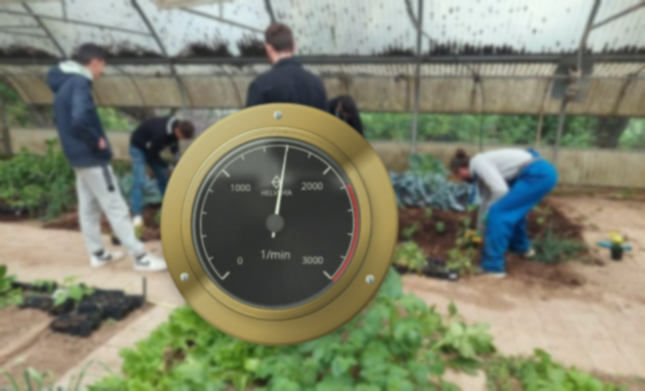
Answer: 1600
